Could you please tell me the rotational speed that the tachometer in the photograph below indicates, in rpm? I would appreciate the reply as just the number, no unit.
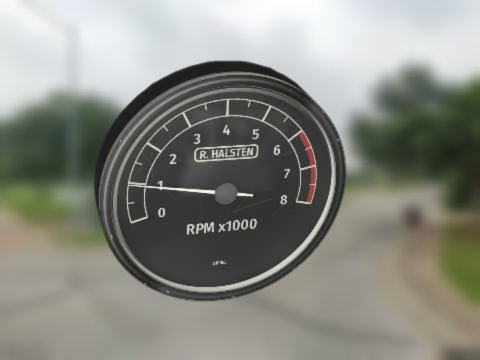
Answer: 1000
